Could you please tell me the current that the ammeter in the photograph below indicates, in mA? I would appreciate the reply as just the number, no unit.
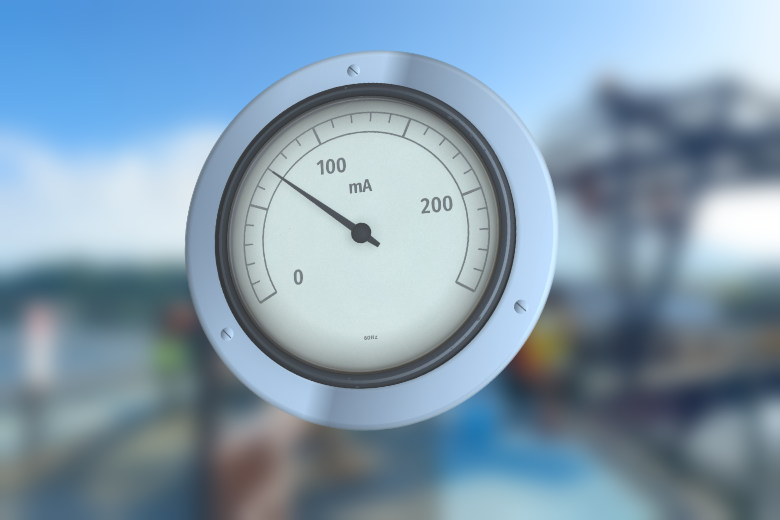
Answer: 70
